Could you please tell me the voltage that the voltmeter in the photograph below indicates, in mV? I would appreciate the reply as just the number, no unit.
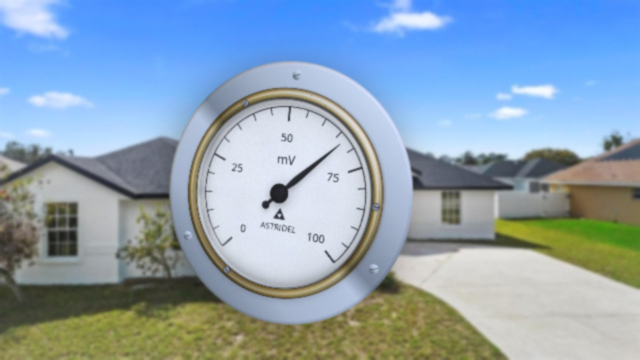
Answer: 67.5
